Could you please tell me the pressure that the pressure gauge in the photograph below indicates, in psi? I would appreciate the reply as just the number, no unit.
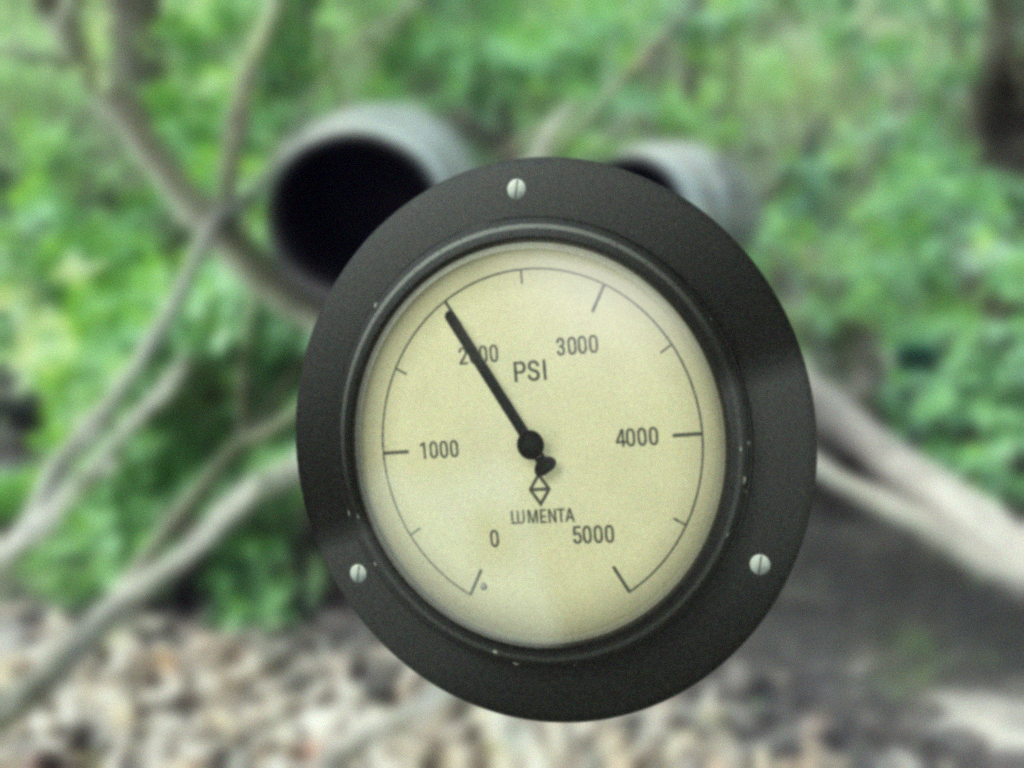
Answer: 2000
